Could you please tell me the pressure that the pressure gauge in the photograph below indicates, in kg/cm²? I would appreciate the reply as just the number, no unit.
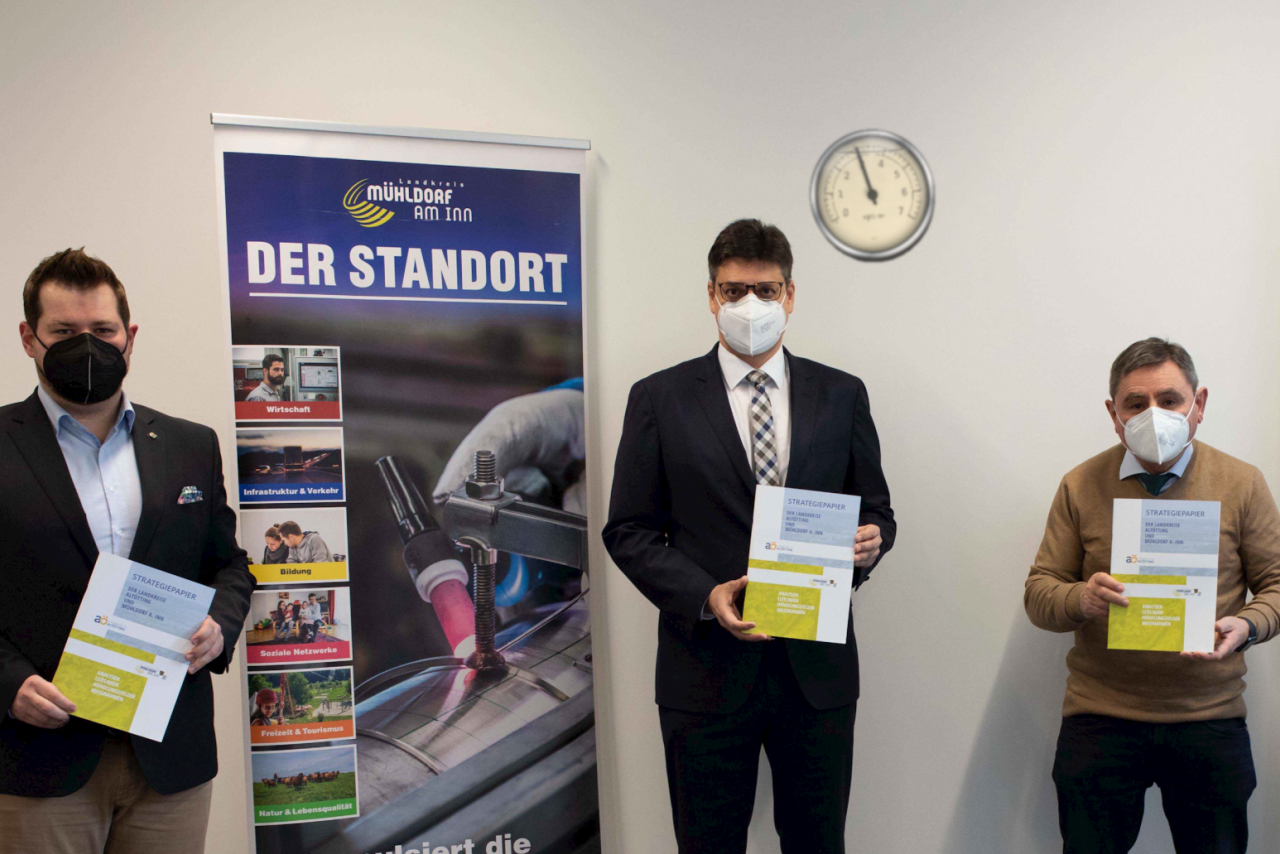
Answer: 3
